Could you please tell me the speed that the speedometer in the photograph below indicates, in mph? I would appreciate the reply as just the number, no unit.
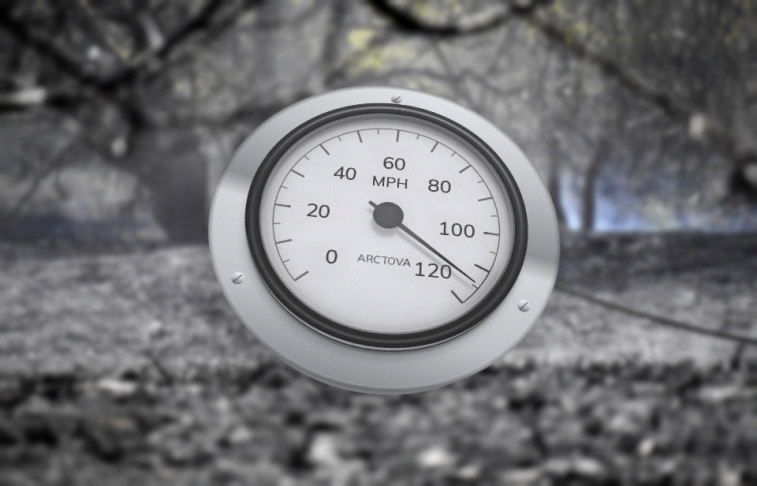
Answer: 115
